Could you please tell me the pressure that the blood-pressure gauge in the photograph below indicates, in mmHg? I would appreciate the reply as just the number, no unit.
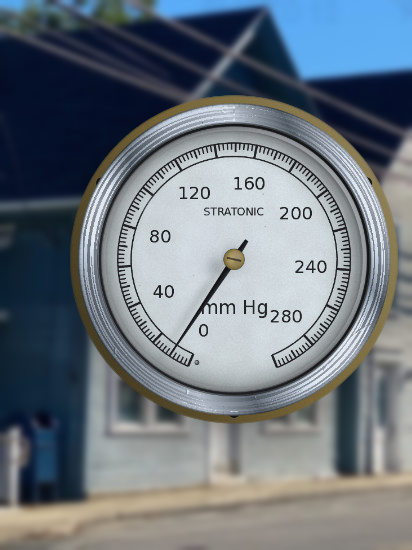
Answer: 10
